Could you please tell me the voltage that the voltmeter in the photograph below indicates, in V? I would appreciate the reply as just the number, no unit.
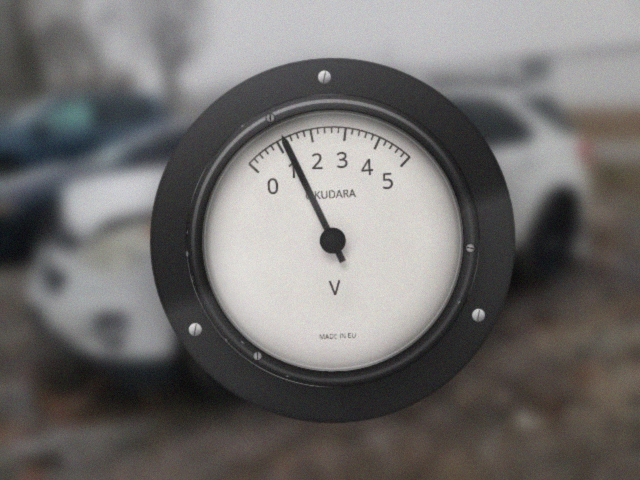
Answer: 1.2
